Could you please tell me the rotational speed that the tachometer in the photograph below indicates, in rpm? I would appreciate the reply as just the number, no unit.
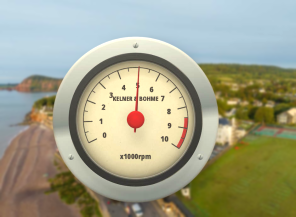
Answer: 5000
